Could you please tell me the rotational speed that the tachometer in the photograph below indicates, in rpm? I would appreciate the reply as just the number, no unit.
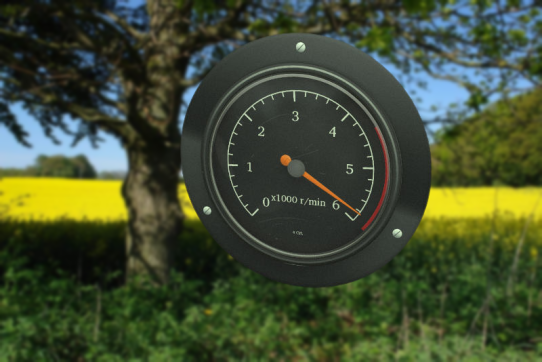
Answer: 5800
